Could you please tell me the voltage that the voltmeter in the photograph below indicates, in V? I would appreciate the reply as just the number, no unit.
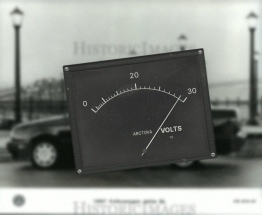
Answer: 29
